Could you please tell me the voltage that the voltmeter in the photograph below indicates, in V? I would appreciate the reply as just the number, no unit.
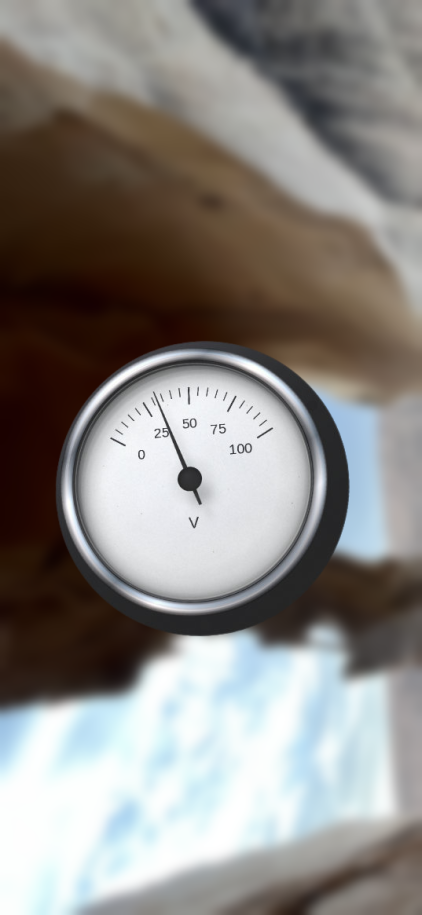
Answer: 32.5
